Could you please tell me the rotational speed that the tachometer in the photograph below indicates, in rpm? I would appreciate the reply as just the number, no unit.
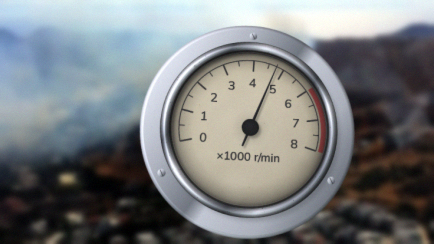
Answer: 4750
